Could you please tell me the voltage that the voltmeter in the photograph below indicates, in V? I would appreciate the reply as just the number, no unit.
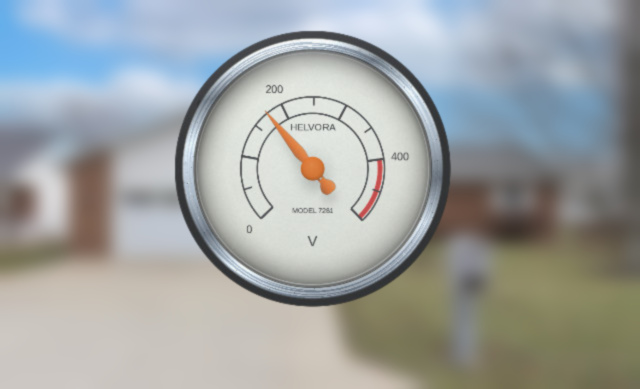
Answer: 175
